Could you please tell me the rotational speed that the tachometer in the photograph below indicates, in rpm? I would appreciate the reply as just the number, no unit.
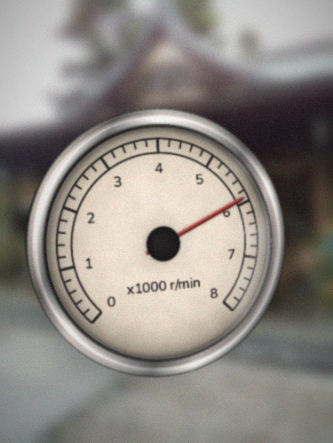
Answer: 5900
